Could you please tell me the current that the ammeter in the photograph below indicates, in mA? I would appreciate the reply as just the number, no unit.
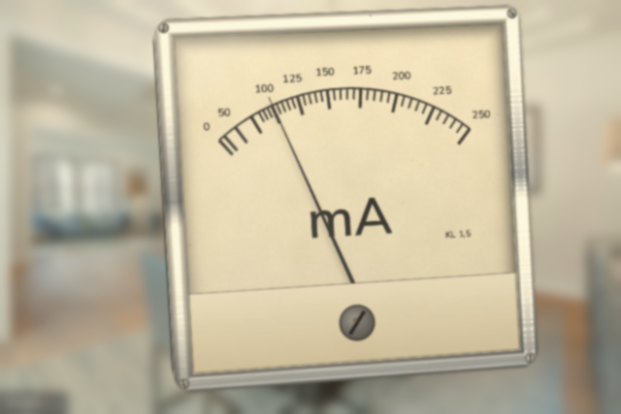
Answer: 100
